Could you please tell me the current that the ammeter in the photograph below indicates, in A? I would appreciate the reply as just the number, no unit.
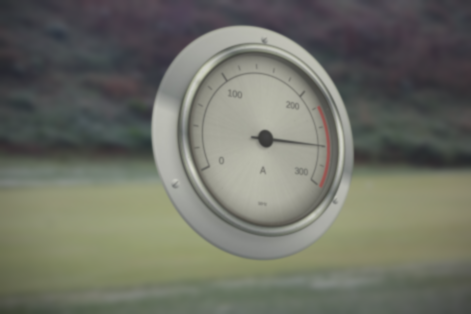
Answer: 260
